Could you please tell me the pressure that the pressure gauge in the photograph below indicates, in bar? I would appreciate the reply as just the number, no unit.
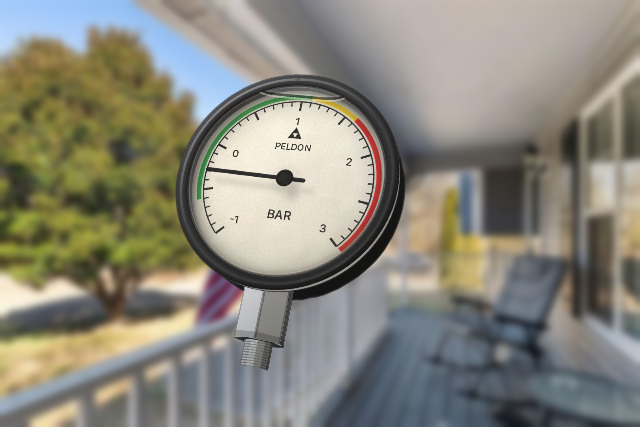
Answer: -0.3
